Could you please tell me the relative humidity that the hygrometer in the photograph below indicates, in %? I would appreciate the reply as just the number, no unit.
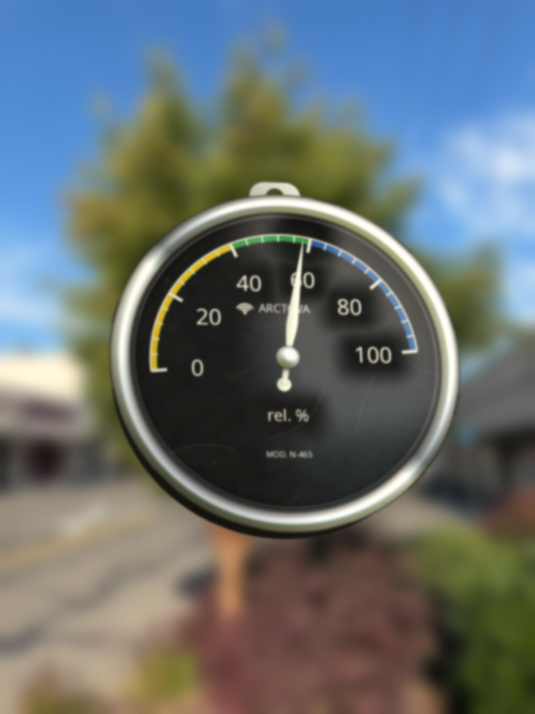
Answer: 58
